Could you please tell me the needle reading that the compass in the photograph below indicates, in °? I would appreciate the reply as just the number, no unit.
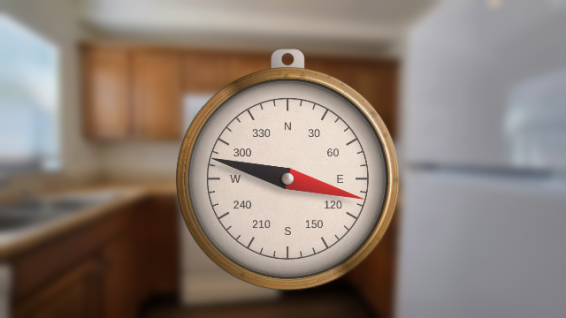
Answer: 105
